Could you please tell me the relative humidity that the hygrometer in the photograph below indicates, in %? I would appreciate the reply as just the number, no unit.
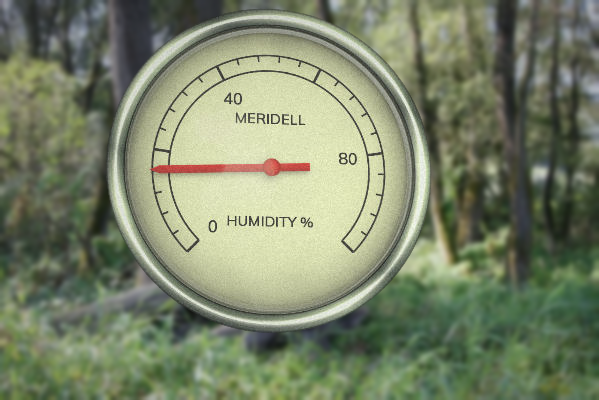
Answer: 16
